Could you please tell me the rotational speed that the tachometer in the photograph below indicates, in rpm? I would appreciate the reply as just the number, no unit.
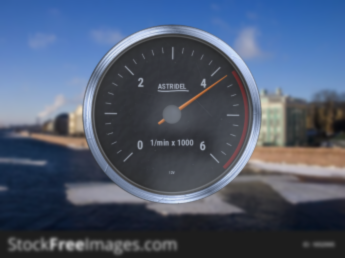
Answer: 4200
